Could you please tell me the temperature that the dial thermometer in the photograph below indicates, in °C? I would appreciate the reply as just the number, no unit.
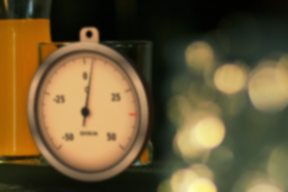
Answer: 5
